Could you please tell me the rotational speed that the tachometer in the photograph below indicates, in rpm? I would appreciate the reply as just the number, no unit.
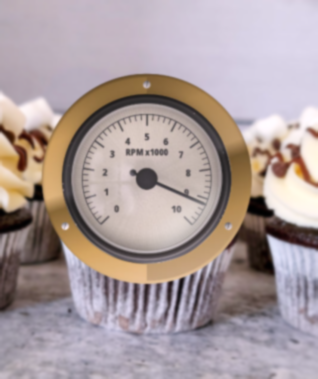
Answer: 9200
